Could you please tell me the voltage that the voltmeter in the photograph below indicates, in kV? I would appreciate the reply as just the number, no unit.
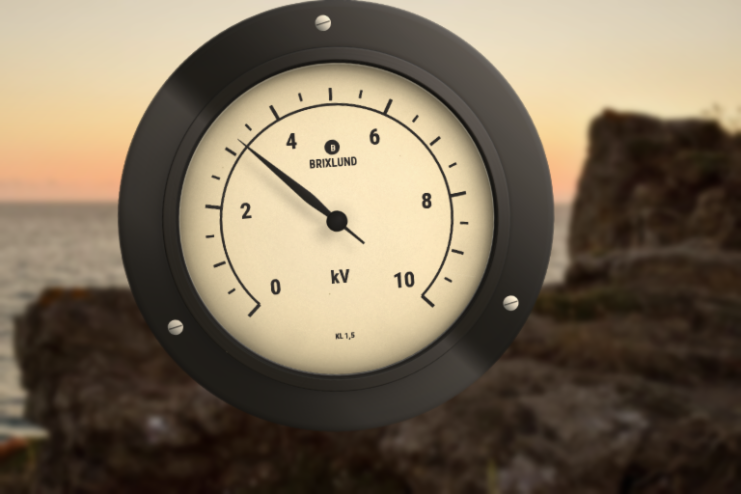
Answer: 3.25
